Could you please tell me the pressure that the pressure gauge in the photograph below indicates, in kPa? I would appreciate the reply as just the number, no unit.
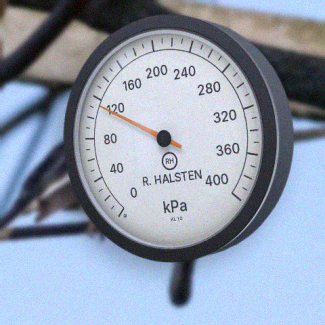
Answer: 115
